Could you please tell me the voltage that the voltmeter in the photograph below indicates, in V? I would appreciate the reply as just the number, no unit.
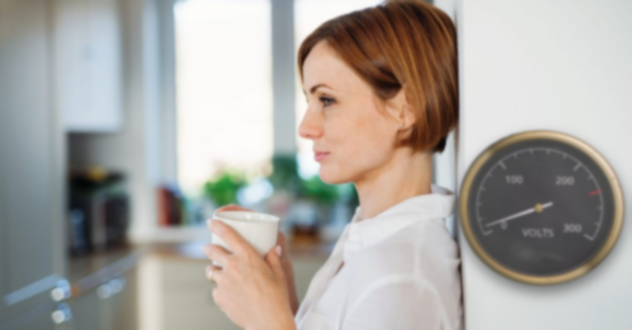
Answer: 10
